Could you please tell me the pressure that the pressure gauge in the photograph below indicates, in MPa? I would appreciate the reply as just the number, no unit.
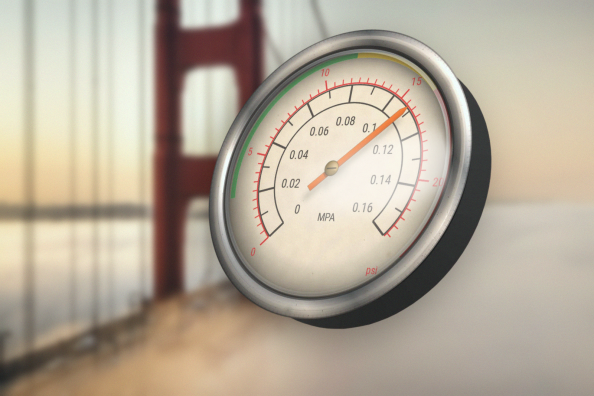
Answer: 0.11
